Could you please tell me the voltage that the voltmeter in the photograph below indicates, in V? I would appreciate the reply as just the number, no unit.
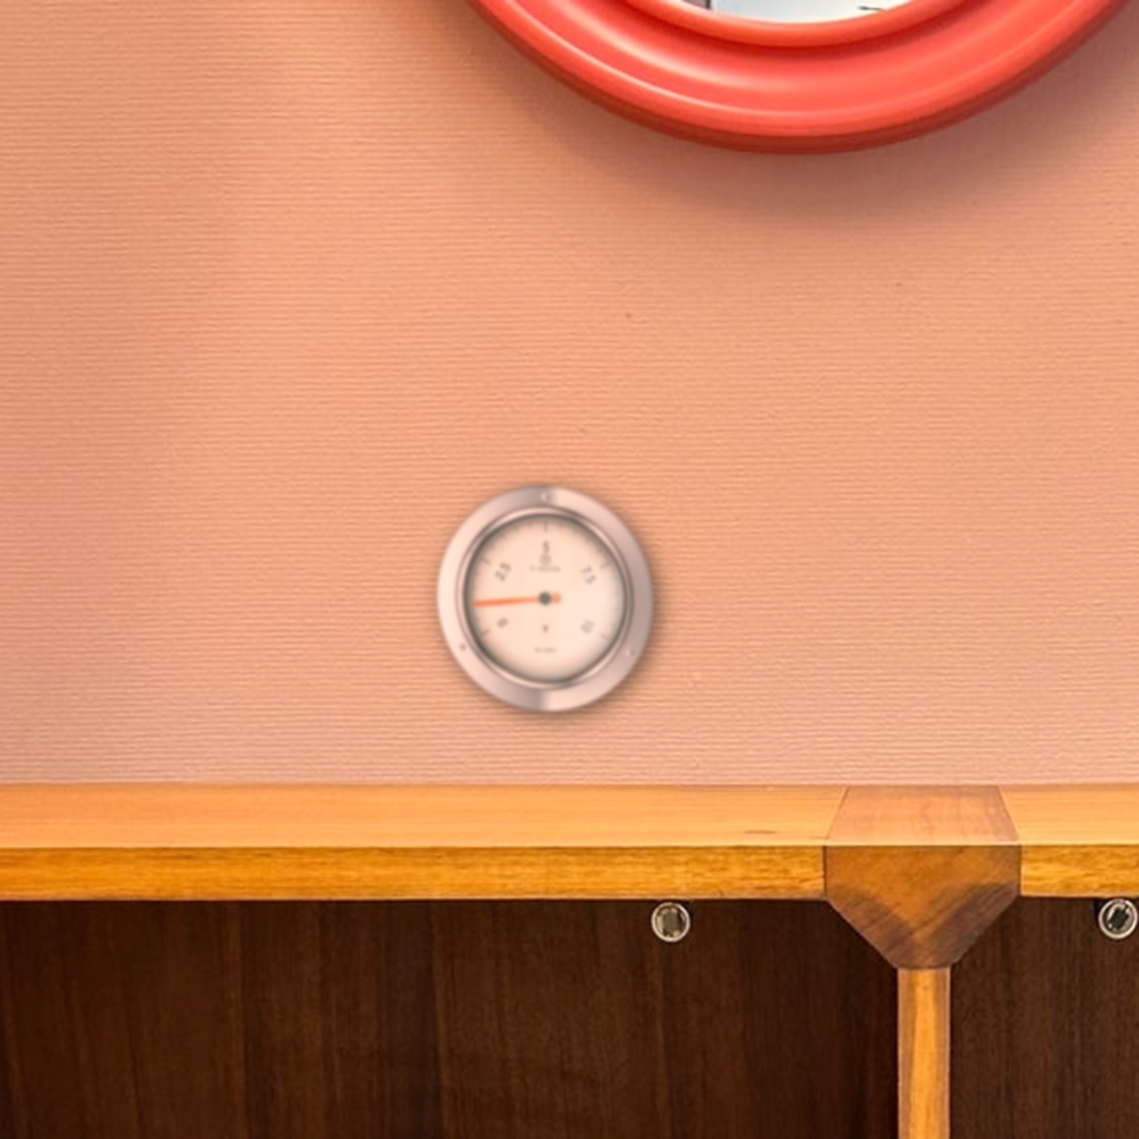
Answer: 1
